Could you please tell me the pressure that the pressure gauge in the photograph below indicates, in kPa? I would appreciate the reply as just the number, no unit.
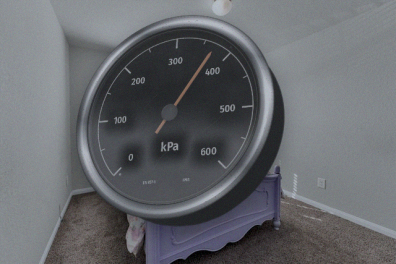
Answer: 375
